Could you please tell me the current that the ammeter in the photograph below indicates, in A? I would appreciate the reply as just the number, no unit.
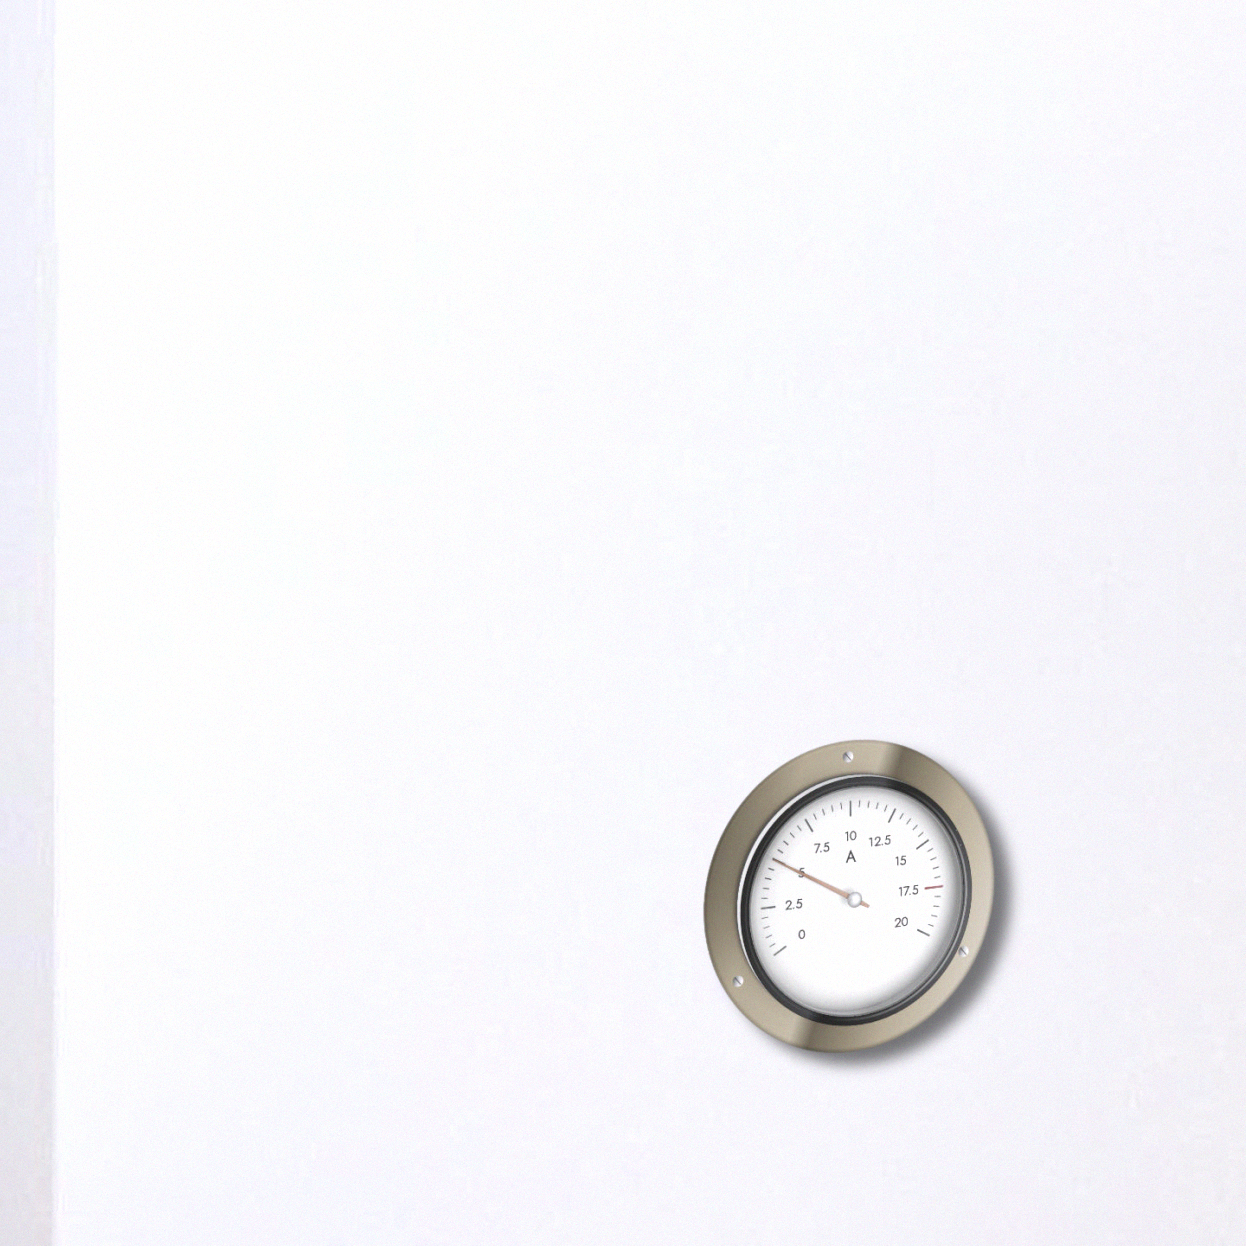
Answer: 5
